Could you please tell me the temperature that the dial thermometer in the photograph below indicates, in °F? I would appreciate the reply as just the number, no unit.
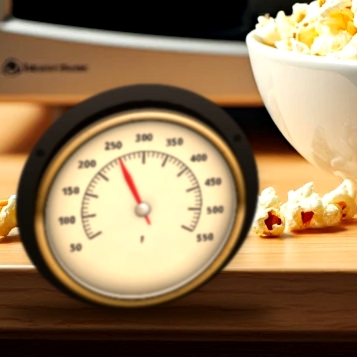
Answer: 250
